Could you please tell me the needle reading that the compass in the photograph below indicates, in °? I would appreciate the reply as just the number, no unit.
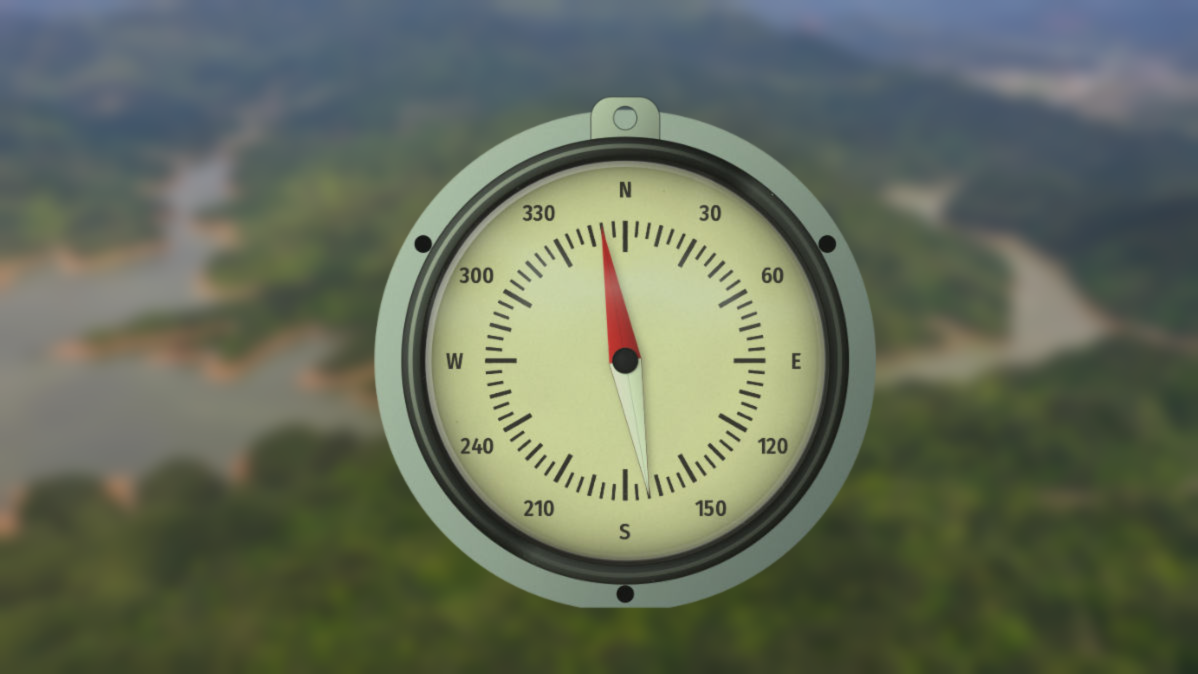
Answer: 350
